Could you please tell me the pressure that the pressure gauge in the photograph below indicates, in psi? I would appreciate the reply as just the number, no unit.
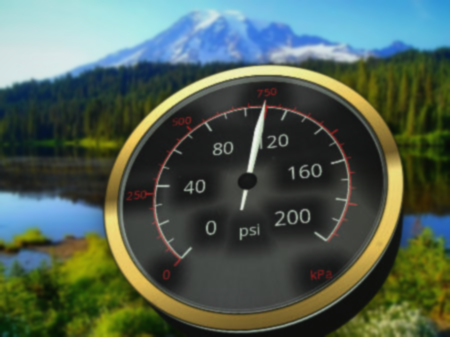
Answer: 110
